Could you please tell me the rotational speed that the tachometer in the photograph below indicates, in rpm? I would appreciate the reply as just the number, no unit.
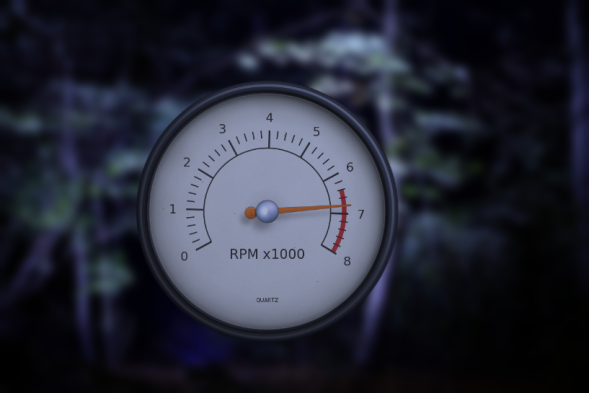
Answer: 6800
